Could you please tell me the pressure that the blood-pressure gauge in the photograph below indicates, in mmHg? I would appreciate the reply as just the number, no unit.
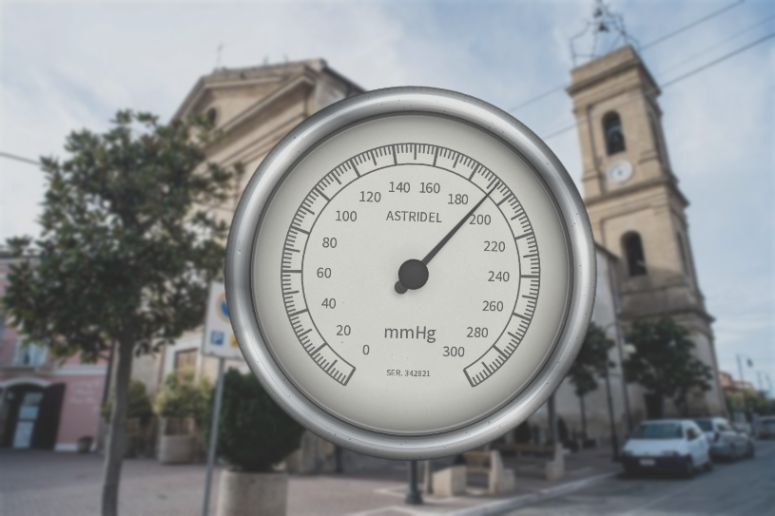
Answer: 192
